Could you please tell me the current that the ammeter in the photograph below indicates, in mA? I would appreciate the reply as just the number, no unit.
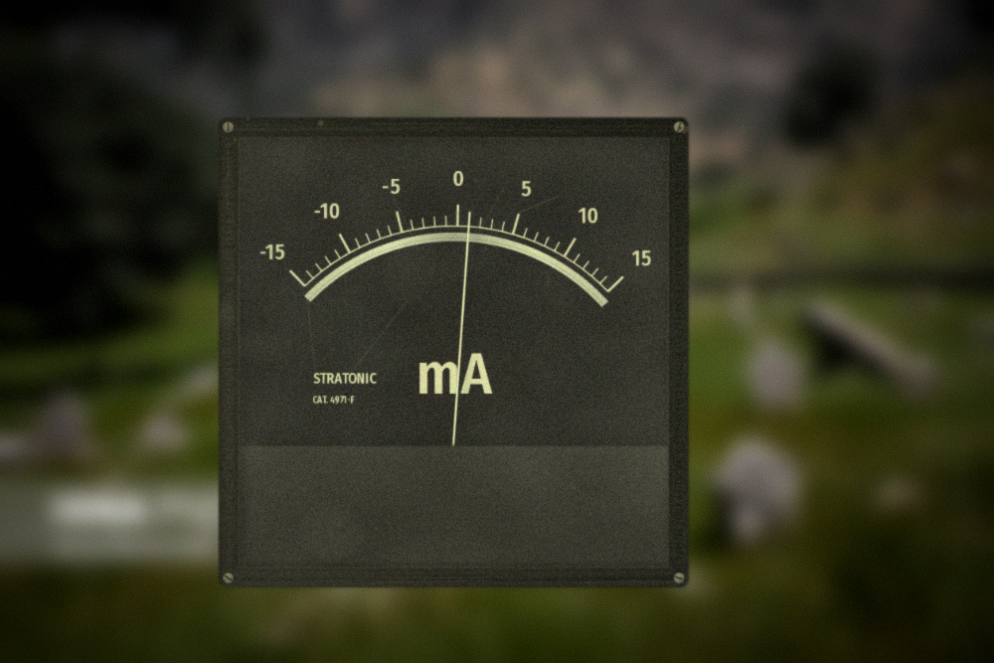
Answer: 1
